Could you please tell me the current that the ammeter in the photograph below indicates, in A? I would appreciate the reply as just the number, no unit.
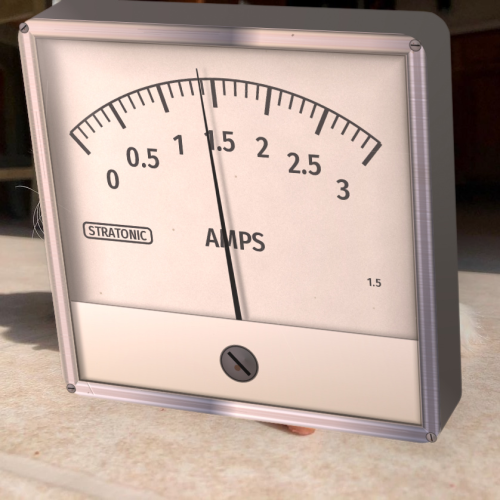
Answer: 1.4
